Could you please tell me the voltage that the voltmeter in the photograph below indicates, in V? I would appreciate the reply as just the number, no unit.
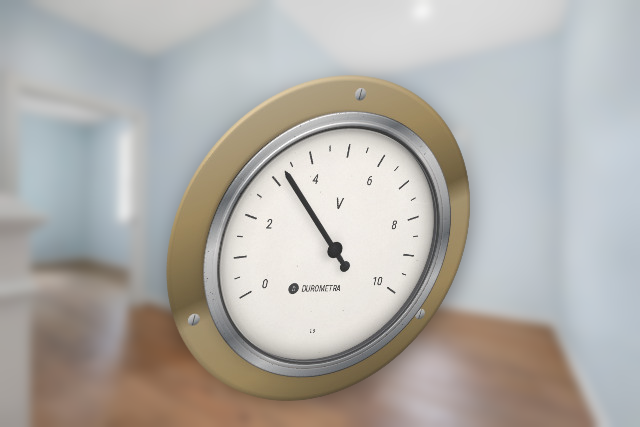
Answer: 3.25
